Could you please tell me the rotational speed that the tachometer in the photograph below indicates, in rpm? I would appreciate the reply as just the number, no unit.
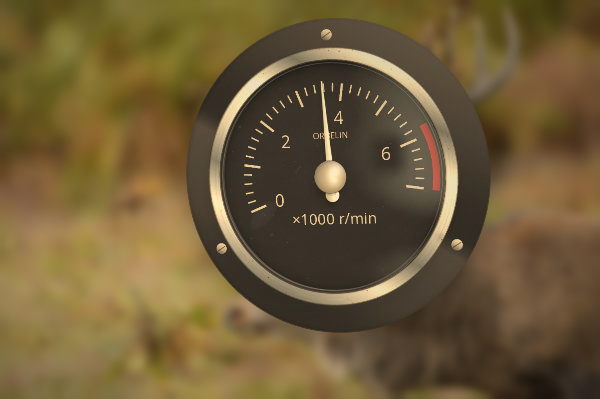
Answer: 3600
